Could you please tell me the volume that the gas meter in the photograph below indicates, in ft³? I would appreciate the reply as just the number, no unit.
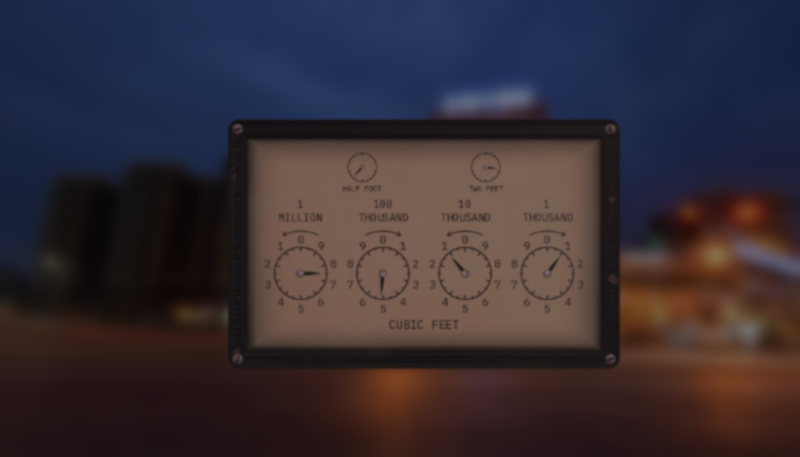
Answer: 751100
